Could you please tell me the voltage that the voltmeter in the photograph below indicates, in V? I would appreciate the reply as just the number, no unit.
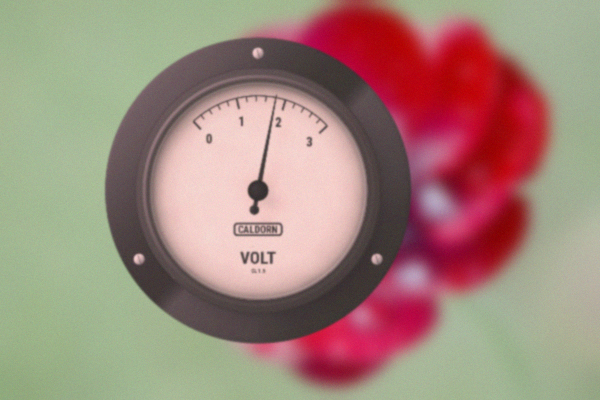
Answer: 1.8
